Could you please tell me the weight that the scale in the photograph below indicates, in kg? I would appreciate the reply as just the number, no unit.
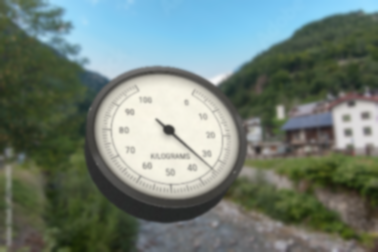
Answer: 35
